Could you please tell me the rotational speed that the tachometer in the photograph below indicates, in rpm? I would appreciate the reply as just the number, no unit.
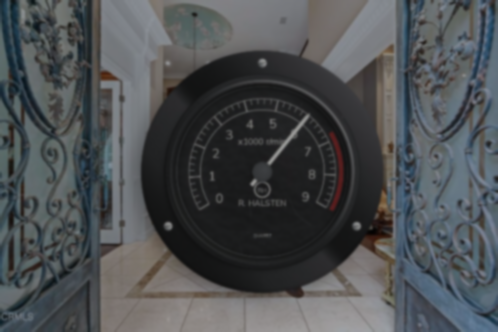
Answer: 6000
